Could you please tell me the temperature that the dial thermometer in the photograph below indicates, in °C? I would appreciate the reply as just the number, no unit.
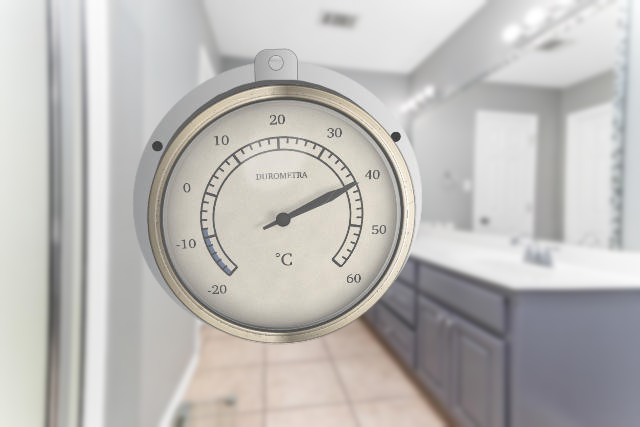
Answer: 40
